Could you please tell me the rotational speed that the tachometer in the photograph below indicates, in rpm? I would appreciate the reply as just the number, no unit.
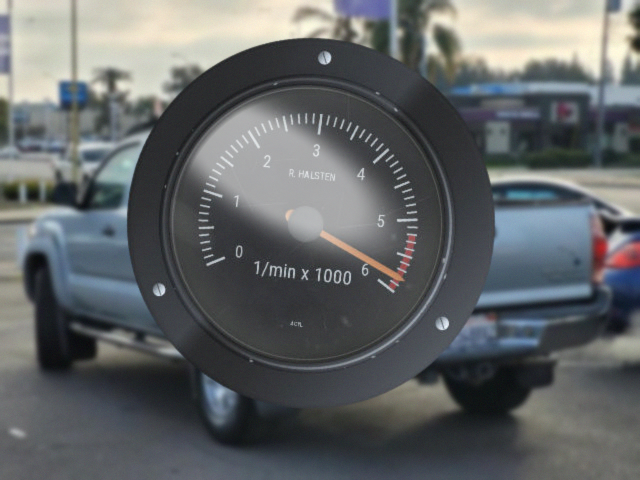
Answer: 5800
